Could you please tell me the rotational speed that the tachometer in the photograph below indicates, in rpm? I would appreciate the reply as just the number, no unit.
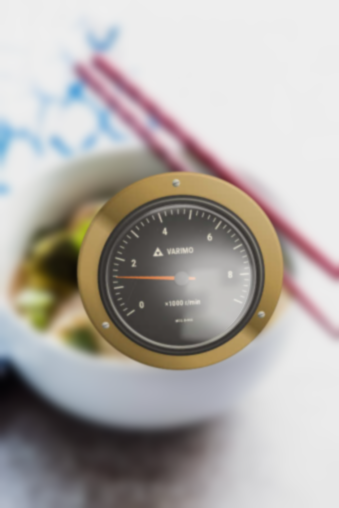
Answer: 1400
